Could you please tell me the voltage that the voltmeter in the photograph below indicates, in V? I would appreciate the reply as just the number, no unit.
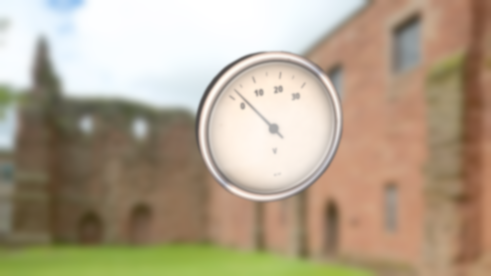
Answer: 2.5
